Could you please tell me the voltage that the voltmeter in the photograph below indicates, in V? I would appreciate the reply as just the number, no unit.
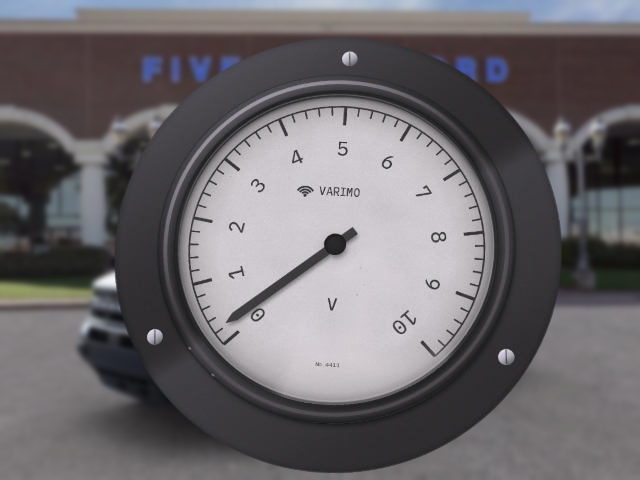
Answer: 0.2
